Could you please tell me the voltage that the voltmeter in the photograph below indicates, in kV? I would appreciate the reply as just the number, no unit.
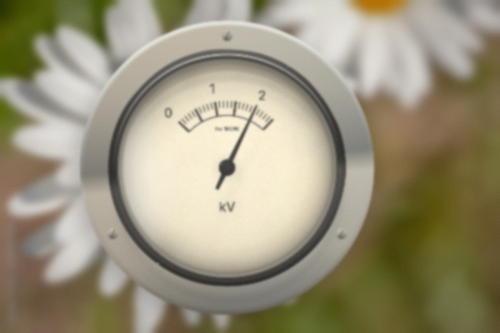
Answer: 2
